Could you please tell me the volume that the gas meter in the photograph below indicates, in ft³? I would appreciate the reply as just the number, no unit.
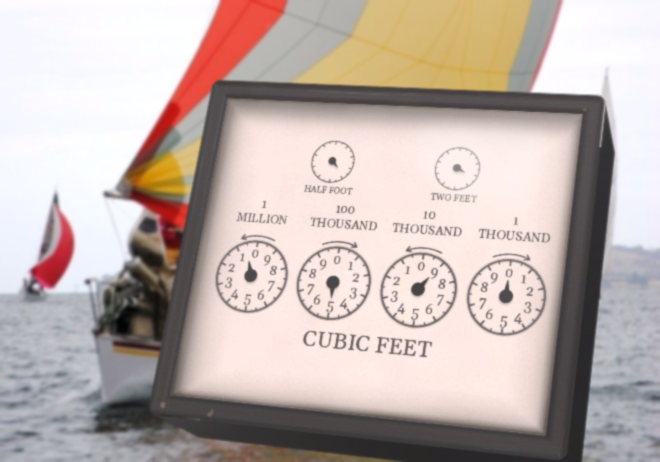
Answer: 49000
